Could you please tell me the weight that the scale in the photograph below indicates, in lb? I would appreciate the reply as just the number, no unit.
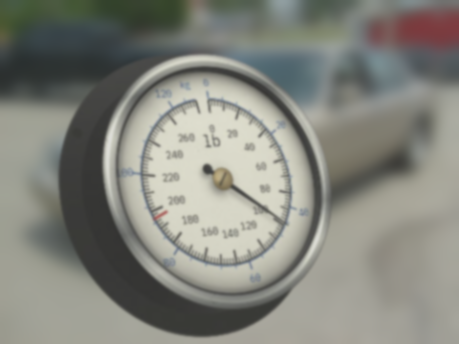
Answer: 100
